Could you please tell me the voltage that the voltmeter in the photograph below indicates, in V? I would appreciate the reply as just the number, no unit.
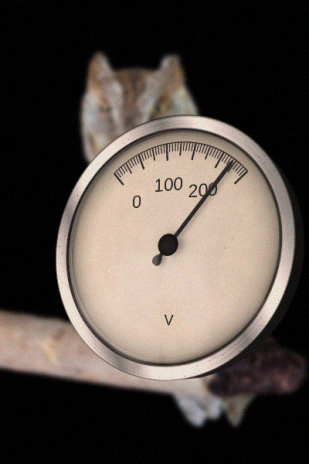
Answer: 225
